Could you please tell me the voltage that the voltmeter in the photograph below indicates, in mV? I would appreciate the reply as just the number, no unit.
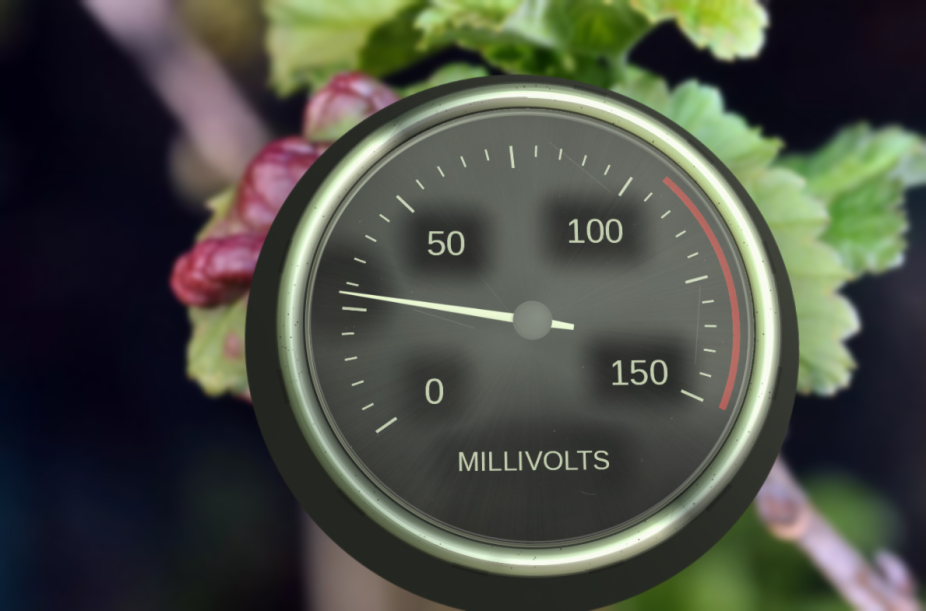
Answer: 27.5
